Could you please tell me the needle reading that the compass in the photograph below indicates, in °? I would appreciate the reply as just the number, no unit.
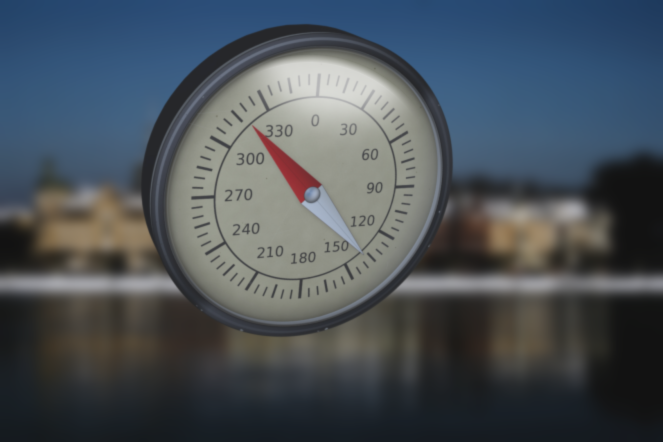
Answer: 317.5
